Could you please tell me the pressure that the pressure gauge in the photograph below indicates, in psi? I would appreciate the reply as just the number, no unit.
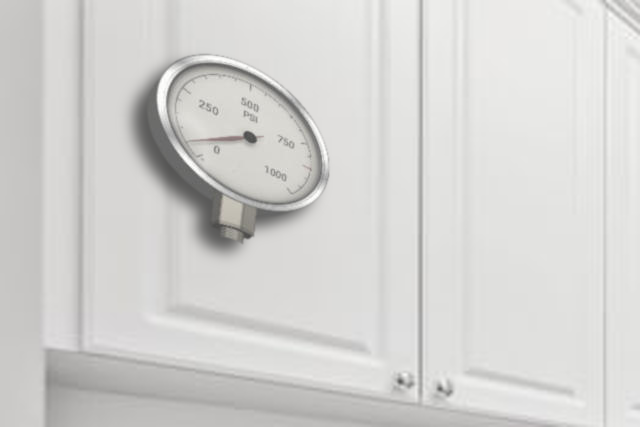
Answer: 50
